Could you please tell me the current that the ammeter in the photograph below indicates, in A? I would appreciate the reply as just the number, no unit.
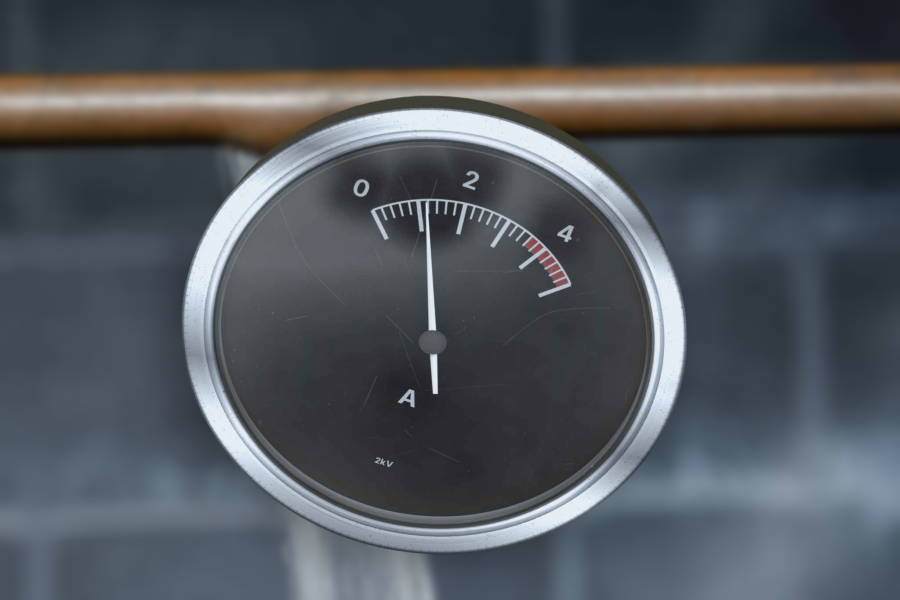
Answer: 1.2
